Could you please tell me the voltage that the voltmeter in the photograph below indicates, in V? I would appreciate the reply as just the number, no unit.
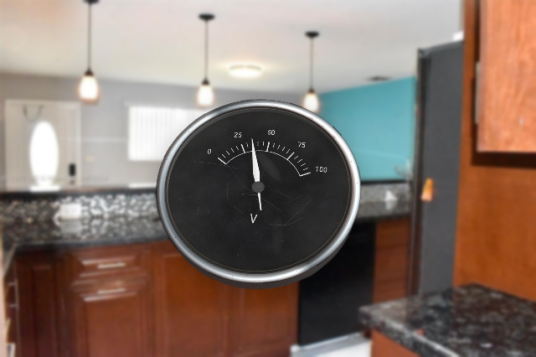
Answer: 35
